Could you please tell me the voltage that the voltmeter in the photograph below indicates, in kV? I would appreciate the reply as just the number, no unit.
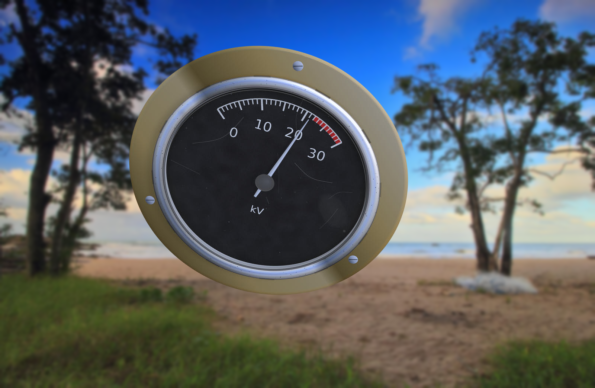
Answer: 21
